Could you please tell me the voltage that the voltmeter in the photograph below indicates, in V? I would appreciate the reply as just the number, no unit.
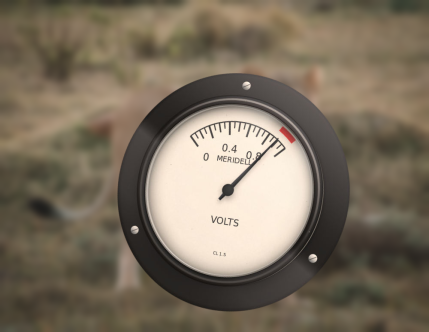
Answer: 0.9
